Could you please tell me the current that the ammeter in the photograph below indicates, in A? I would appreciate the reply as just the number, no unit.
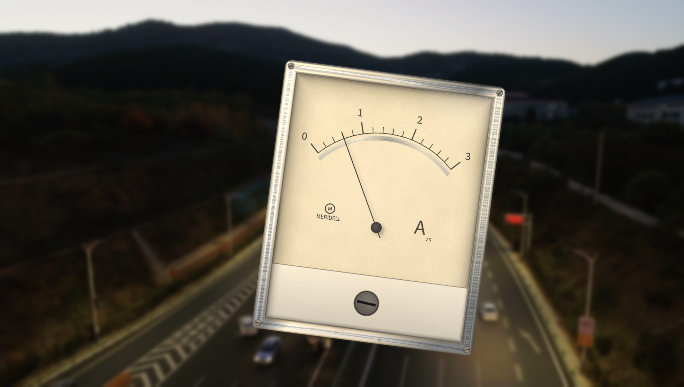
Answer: 0.6
